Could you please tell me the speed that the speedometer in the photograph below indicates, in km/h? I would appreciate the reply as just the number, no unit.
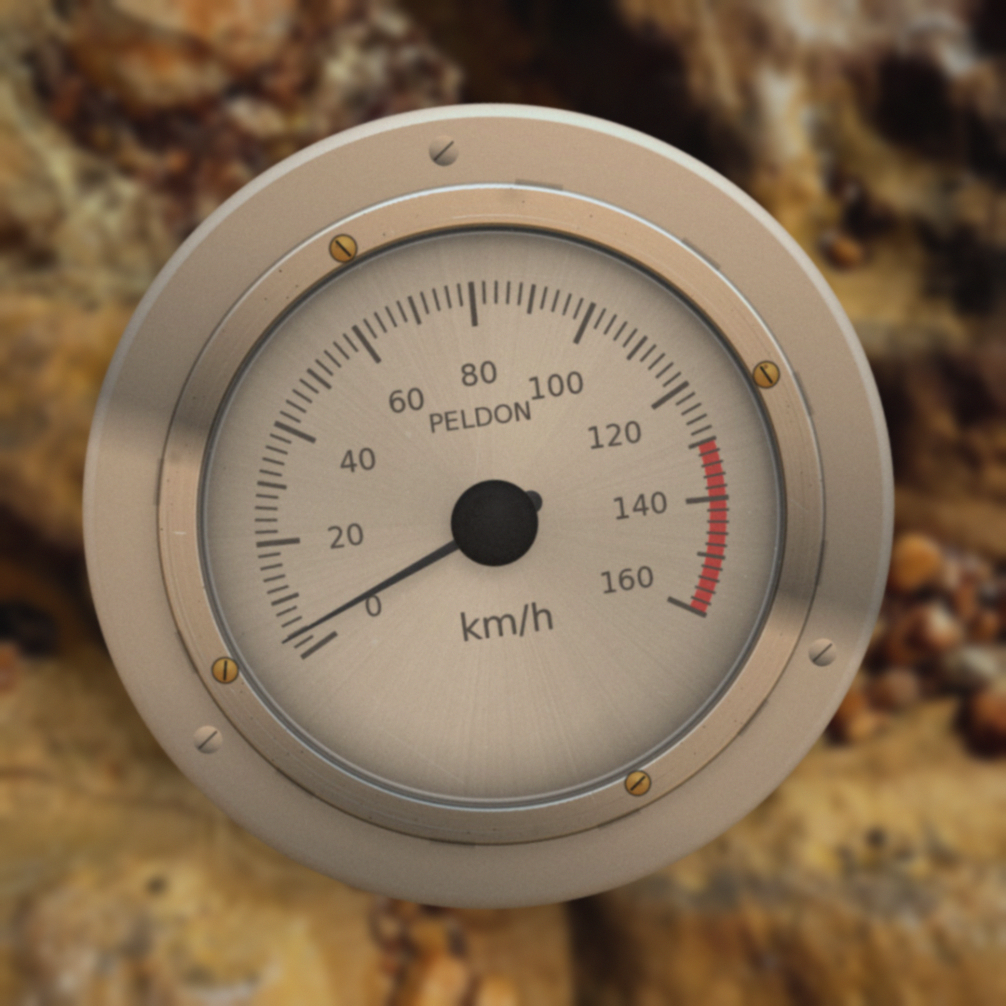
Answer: 4
